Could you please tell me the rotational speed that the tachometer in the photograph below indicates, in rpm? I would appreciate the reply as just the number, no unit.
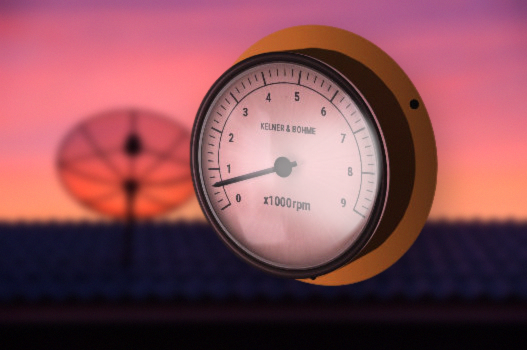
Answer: 600
